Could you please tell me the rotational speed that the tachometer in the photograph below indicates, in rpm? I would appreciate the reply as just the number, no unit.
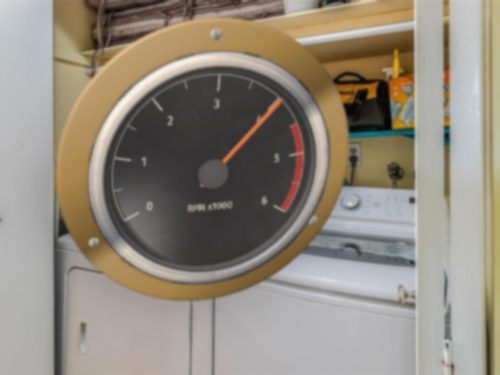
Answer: 4000
